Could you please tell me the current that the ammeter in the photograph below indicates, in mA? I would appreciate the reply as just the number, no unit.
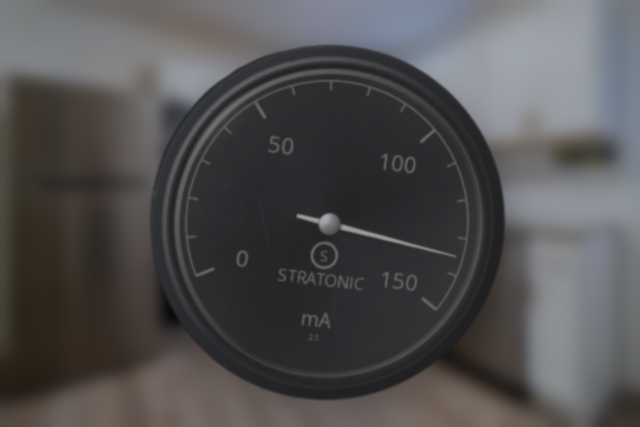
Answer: 135
